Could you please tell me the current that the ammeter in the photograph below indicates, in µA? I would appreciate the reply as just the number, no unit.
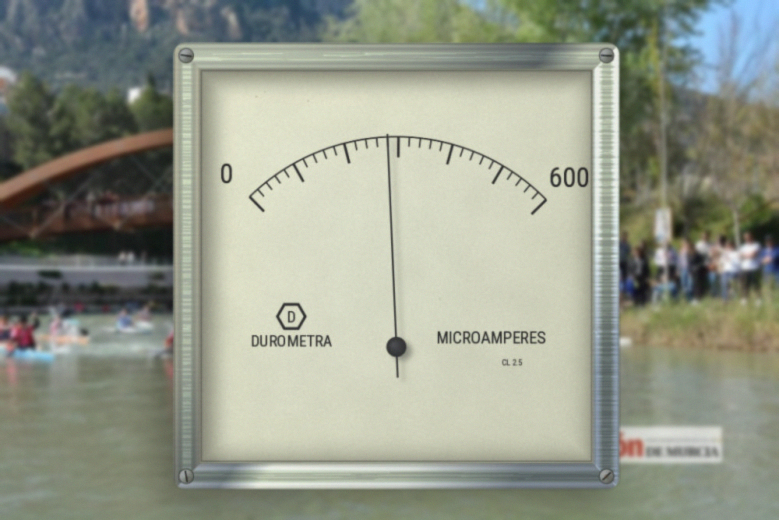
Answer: 280
